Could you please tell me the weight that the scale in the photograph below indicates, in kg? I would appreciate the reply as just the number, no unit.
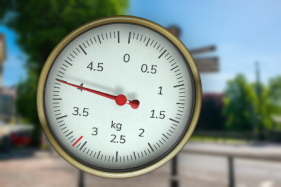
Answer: 4
